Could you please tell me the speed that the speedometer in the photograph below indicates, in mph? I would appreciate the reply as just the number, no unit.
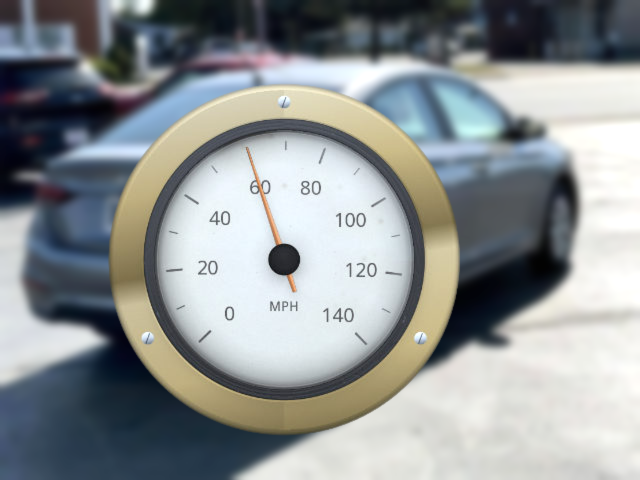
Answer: 60
